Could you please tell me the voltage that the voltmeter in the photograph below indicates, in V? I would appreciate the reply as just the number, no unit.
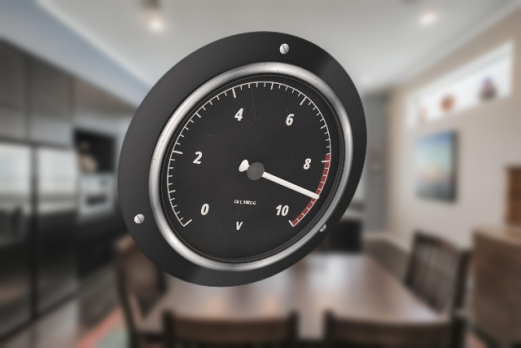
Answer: 9
